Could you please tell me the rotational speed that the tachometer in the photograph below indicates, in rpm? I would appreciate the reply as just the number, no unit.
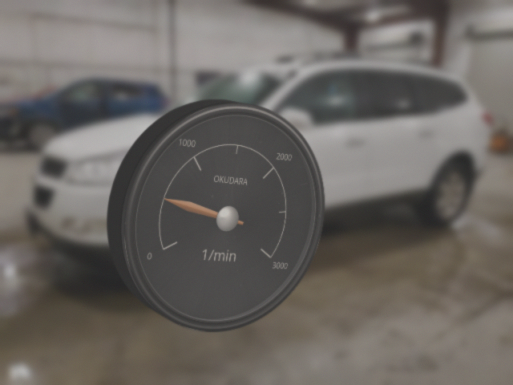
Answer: 500
